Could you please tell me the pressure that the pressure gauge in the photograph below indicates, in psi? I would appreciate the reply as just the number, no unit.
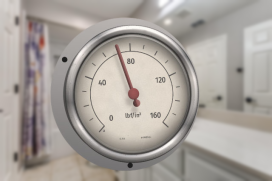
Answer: 70
